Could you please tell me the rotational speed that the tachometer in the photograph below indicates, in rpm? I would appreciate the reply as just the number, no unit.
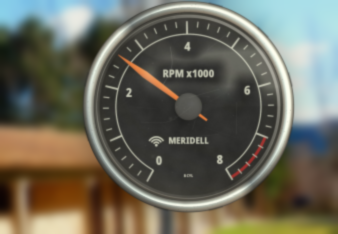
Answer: 2600
